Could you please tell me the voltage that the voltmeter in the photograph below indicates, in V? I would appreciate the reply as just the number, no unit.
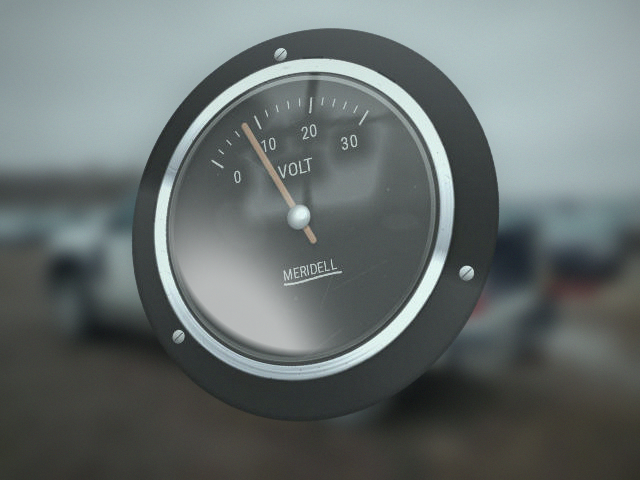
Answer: 8
